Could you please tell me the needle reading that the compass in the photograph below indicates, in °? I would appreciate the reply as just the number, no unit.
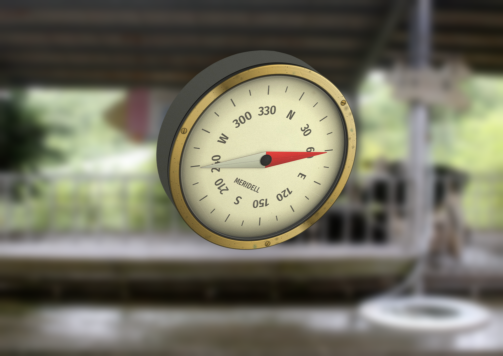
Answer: 60
